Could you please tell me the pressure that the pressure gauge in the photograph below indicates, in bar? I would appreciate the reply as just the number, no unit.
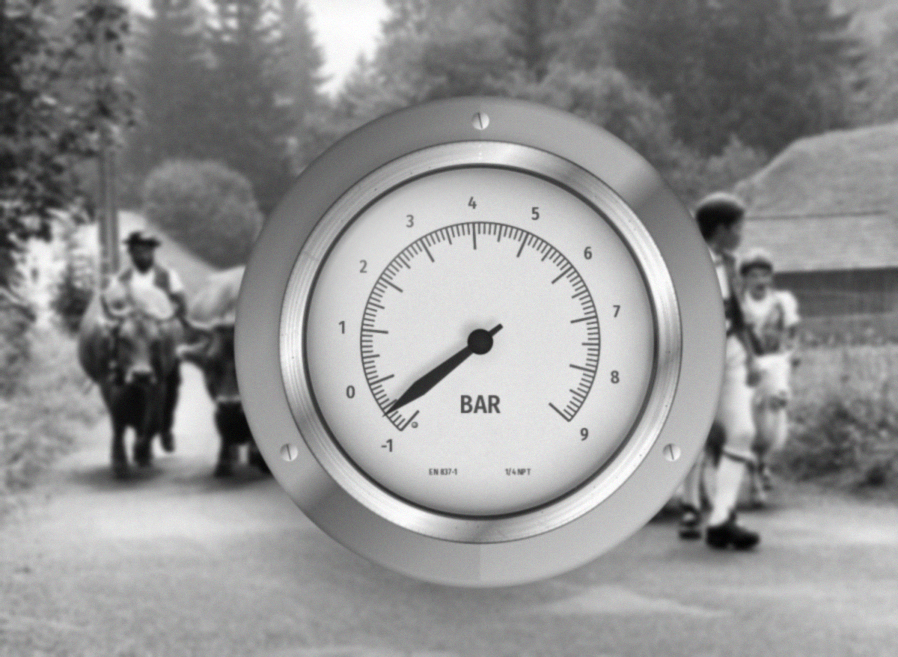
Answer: -0.6
